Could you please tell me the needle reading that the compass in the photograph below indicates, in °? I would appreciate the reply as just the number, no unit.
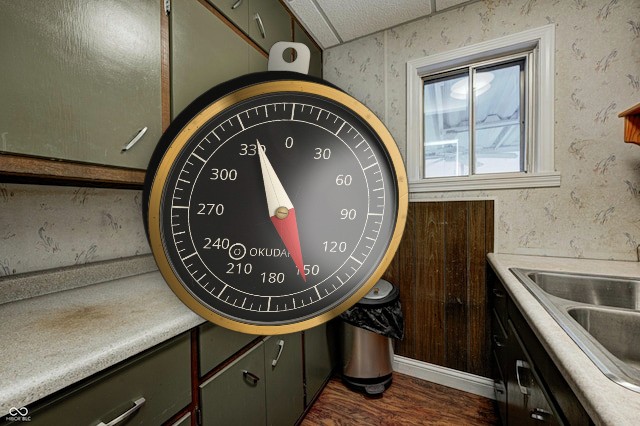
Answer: 155
